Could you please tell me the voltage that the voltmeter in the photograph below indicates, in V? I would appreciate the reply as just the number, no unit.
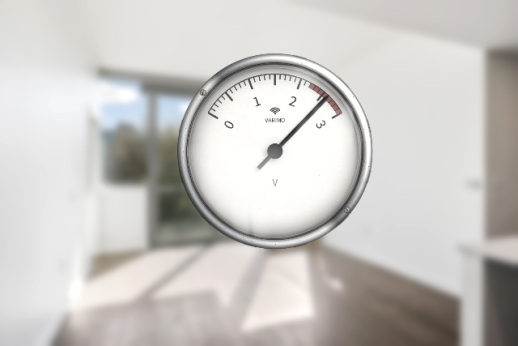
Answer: 2.6
